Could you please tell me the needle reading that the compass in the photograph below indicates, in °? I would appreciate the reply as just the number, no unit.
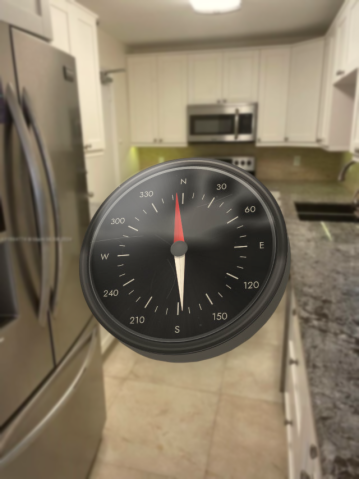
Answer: 355
